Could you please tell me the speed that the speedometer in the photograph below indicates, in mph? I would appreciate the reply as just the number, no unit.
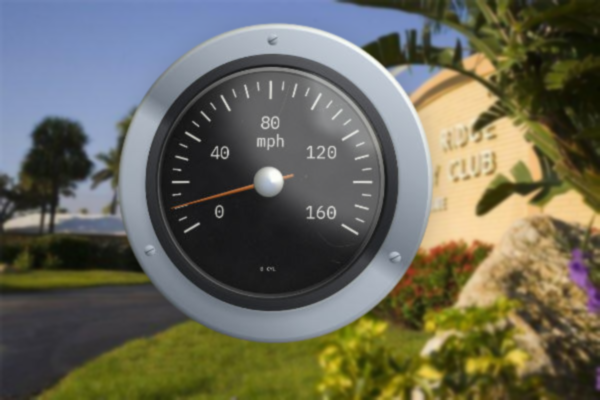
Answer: 10
